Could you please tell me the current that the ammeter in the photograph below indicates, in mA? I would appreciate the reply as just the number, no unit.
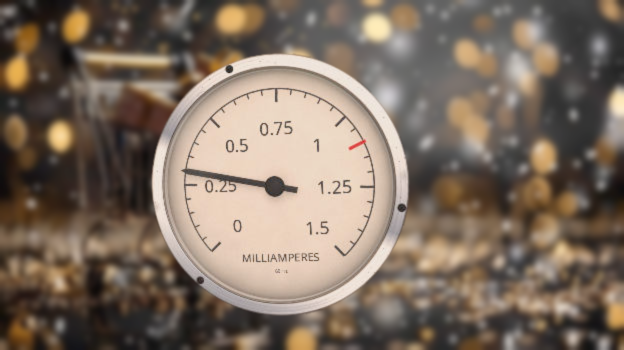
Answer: 0.3
